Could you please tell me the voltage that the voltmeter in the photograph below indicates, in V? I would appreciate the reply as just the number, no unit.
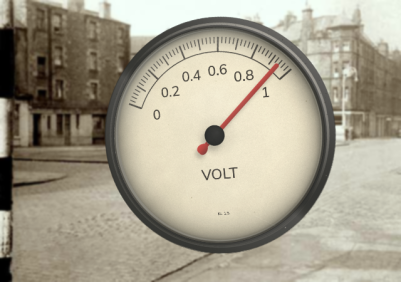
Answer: 0.94
